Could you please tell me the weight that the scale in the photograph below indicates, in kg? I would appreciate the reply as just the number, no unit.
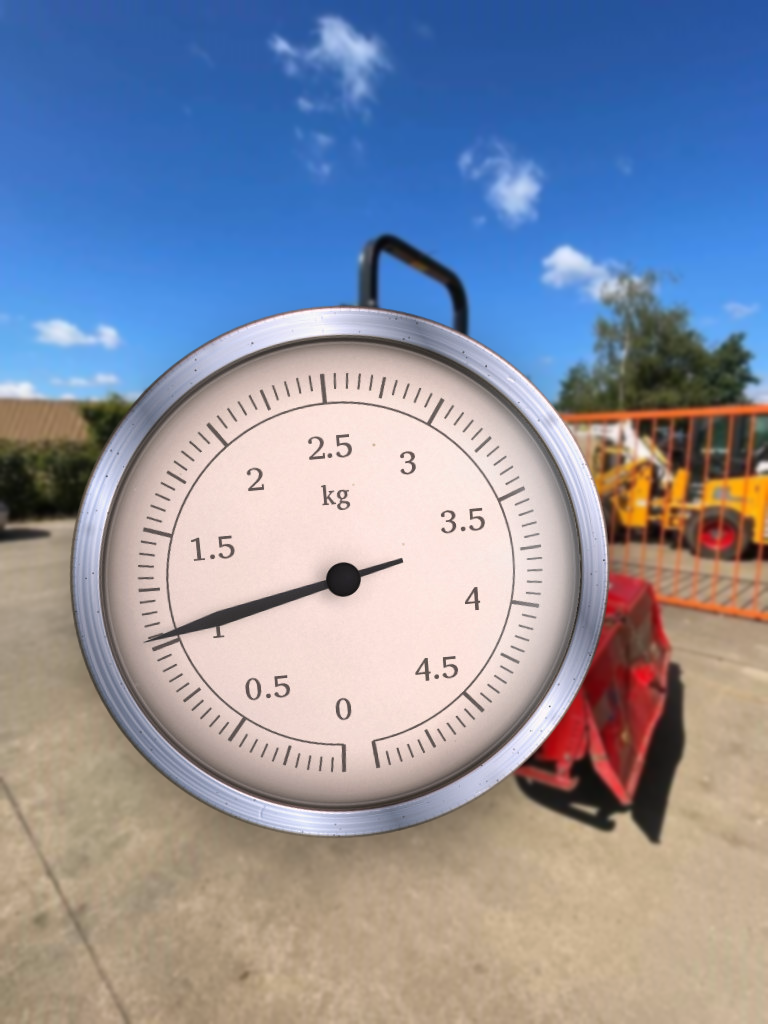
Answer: 1.05
